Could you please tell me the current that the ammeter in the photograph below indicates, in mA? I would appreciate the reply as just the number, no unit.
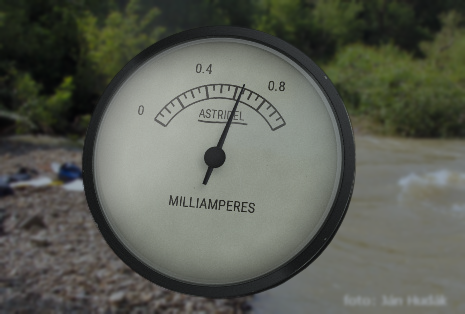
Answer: 0.65
